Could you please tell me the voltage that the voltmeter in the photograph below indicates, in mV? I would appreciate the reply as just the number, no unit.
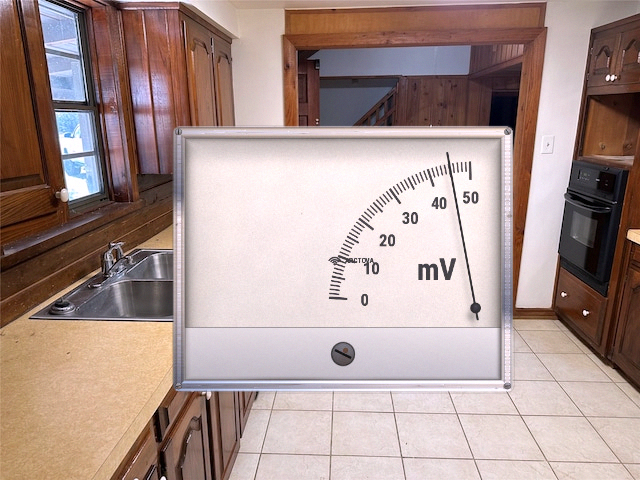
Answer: 45
